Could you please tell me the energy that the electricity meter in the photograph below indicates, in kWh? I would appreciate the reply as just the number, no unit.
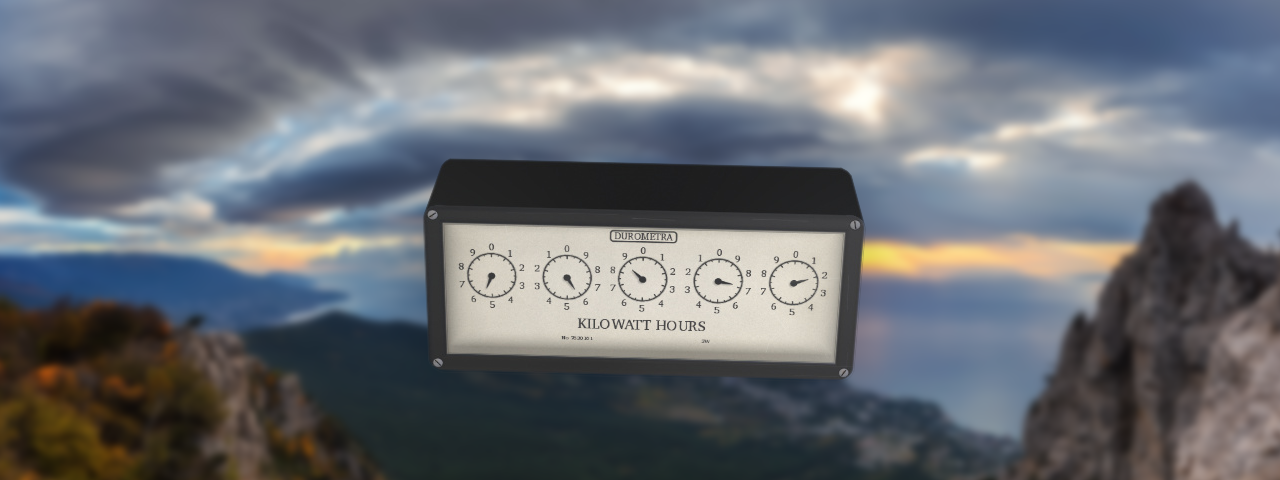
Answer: 55872
